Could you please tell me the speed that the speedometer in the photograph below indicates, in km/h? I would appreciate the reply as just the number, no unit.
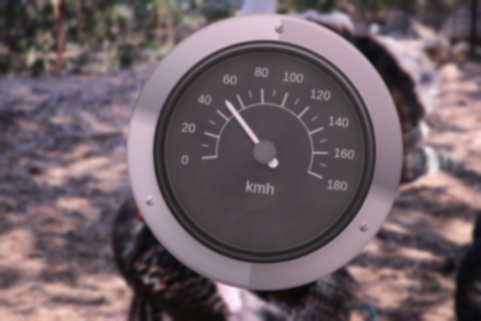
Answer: 50
